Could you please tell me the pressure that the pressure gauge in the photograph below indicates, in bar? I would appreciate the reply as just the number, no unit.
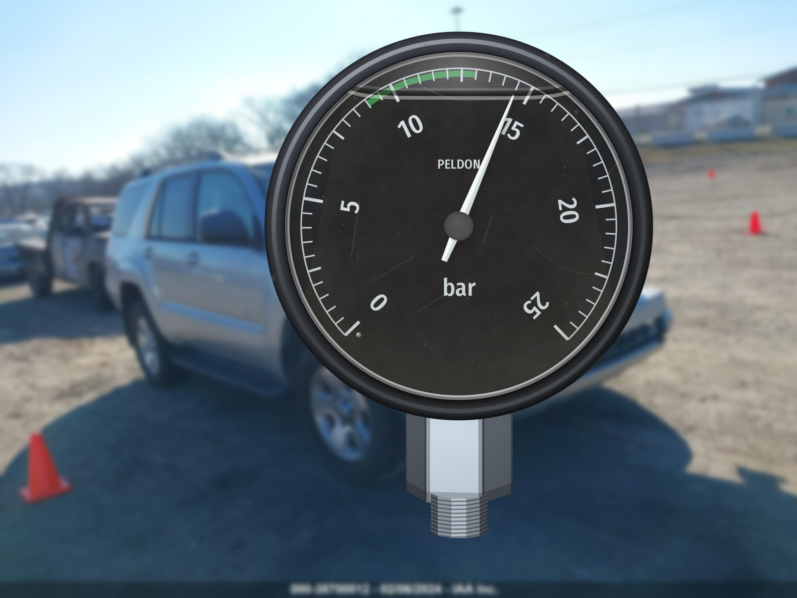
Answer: 14.5
